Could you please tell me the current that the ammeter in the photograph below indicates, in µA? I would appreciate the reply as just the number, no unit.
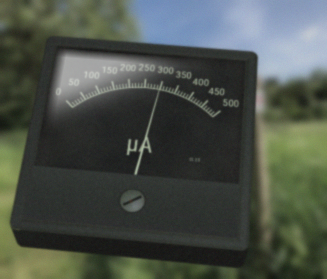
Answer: 300
